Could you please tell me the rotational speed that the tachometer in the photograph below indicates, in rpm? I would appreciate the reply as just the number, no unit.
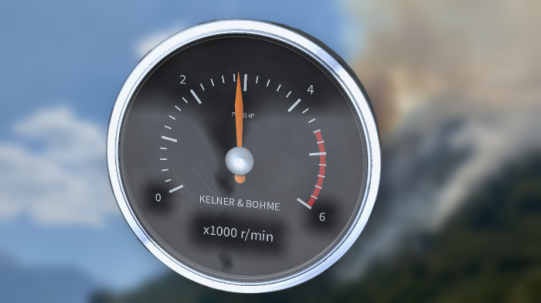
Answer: 2900
